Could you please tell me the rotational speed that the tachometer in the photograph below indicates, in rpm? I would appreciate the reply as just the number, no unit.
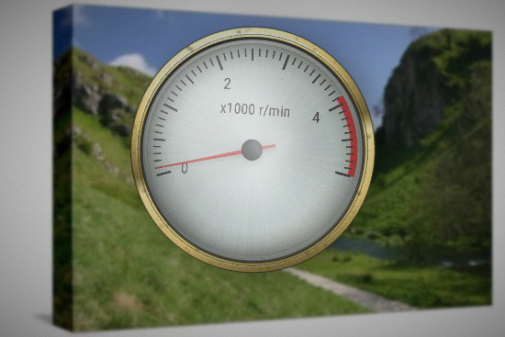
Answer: 100
